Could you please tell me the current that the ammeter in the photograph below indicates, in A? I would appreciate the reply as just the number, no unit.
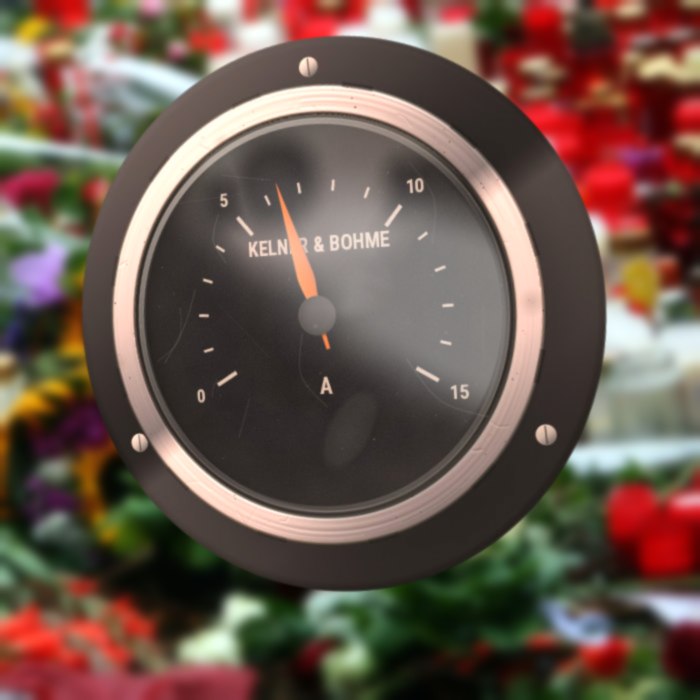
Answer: 6.5
